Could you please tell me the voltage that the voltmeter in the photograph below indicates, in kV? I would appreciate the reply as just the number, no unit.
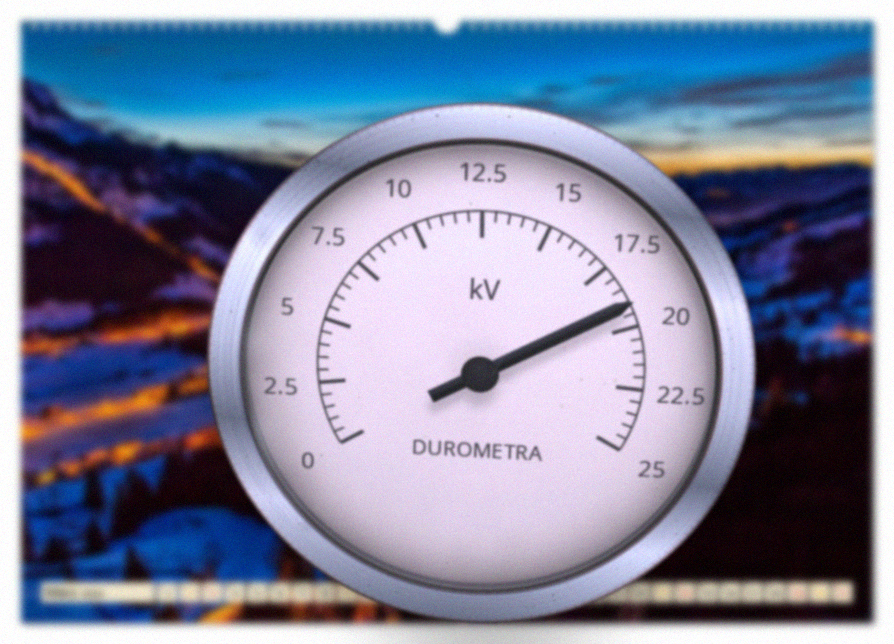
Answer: 19
